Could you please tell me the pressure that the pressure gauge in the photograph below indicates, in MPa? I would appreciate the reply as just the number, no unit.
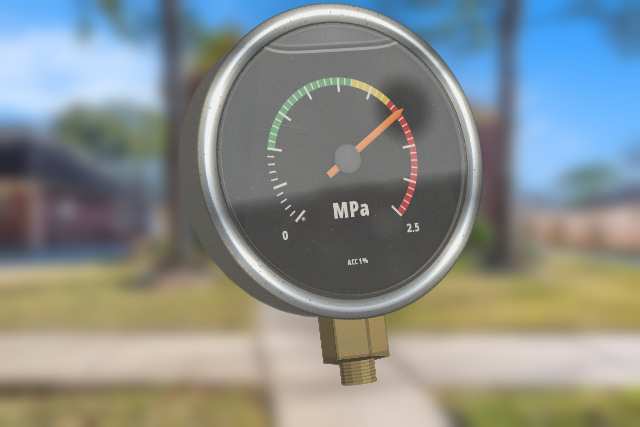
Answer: 1.75
